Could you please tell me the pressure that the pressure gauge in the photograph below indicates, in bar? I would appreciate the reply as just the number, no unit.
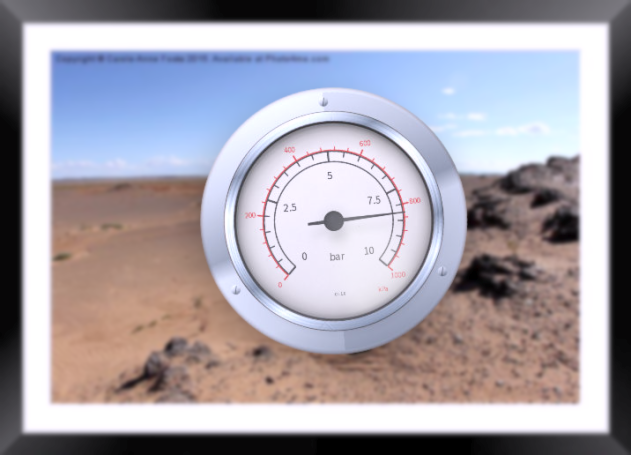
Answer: 8.25
